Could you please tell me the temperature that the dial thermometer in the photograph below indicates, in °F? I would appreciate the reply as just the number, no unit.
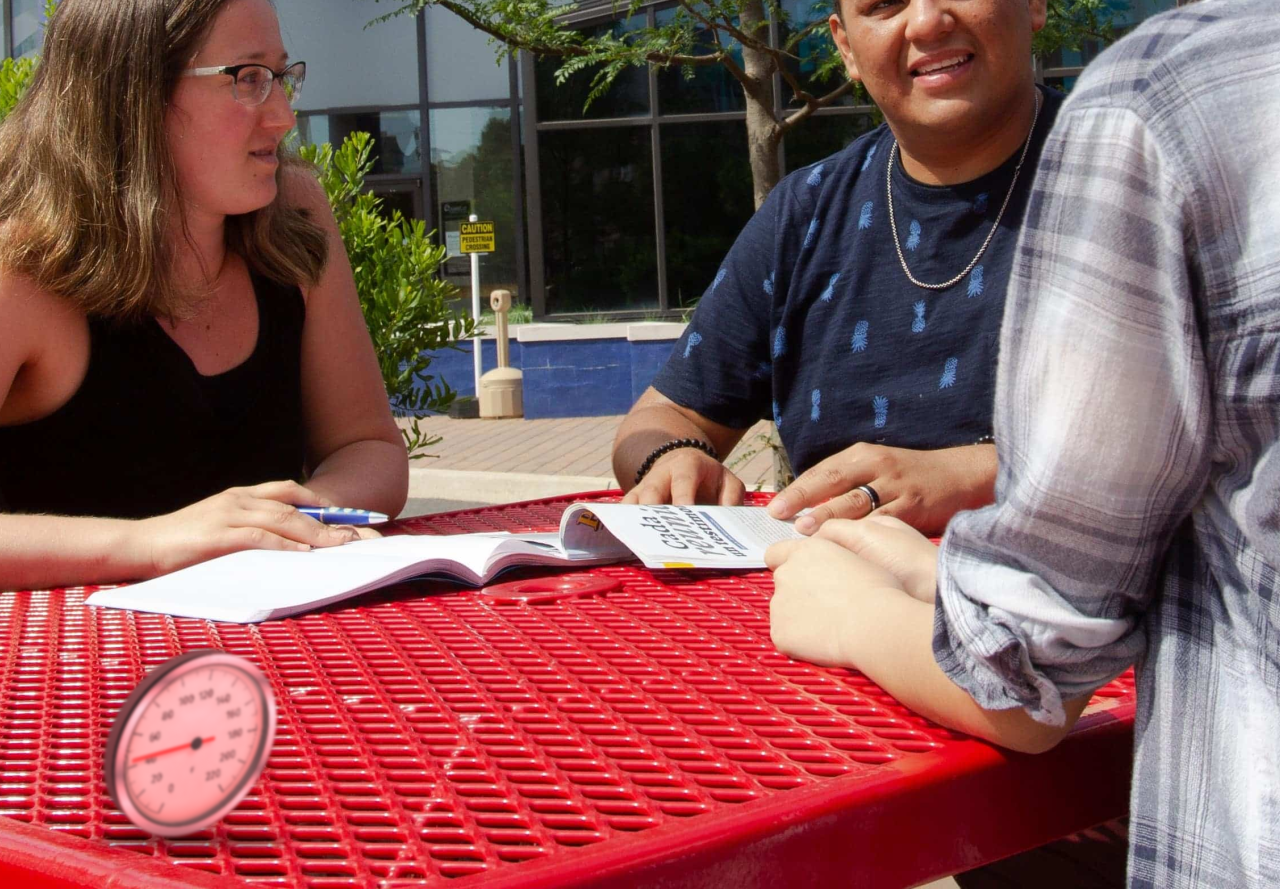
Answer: 45
